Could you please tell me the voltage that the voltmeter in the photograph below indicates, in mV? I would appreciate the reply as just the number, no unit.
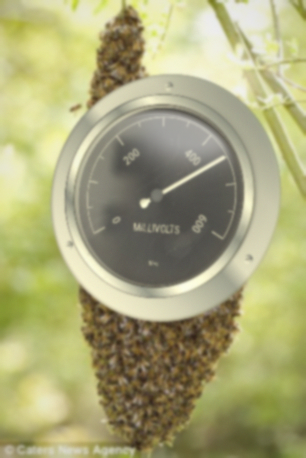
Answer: 450
